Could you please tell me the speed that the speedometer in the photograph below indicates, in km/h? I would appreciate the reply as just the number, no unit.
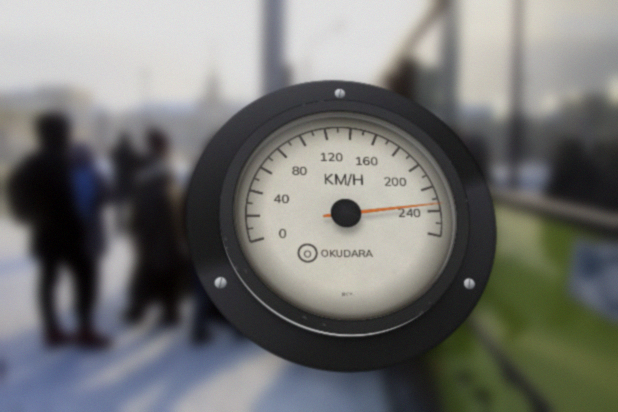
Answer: 235
